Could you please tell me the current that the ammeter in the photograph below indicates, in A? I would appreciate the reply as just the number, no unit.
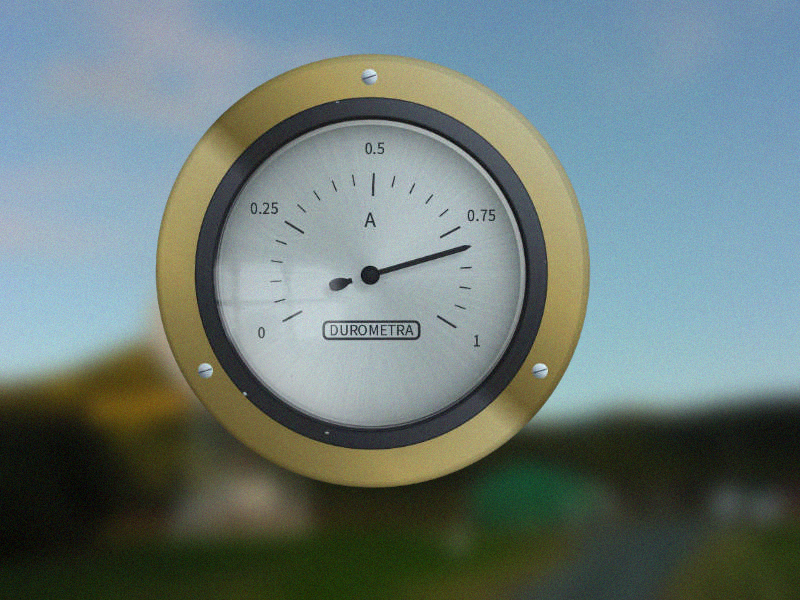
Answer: 0.8
